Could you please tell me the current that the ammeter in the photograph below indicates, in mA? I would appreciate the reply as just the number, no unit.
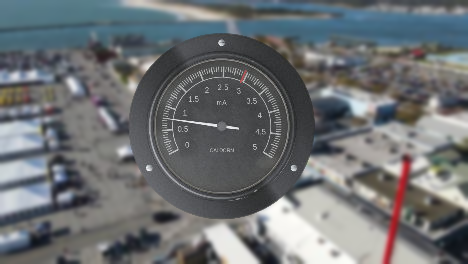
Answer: 0.75
